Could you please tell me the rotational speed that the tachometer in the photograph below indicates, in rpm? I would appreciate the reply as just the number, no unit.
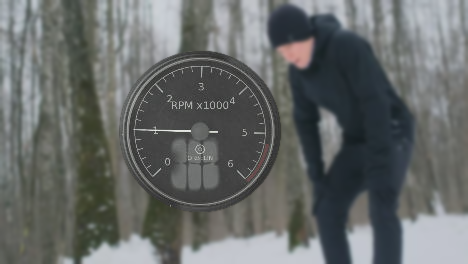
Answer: 1000
